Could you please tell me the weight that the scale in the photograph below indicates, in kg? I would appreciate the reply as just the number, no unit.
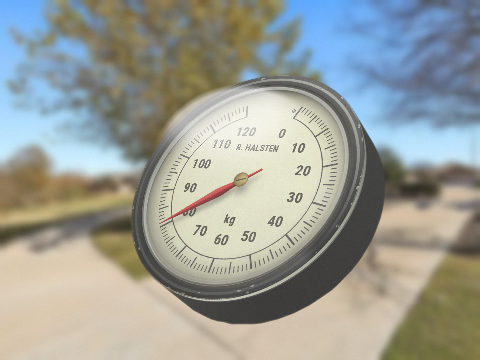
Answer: 80
